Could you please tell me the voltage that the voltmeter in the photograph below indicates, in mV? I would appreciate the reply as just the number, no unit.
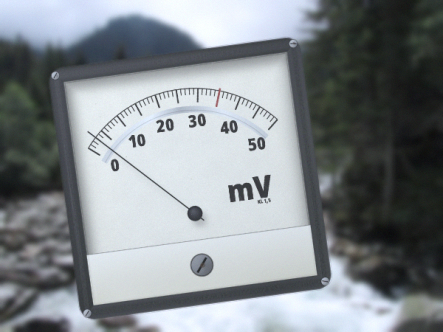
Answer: 3
